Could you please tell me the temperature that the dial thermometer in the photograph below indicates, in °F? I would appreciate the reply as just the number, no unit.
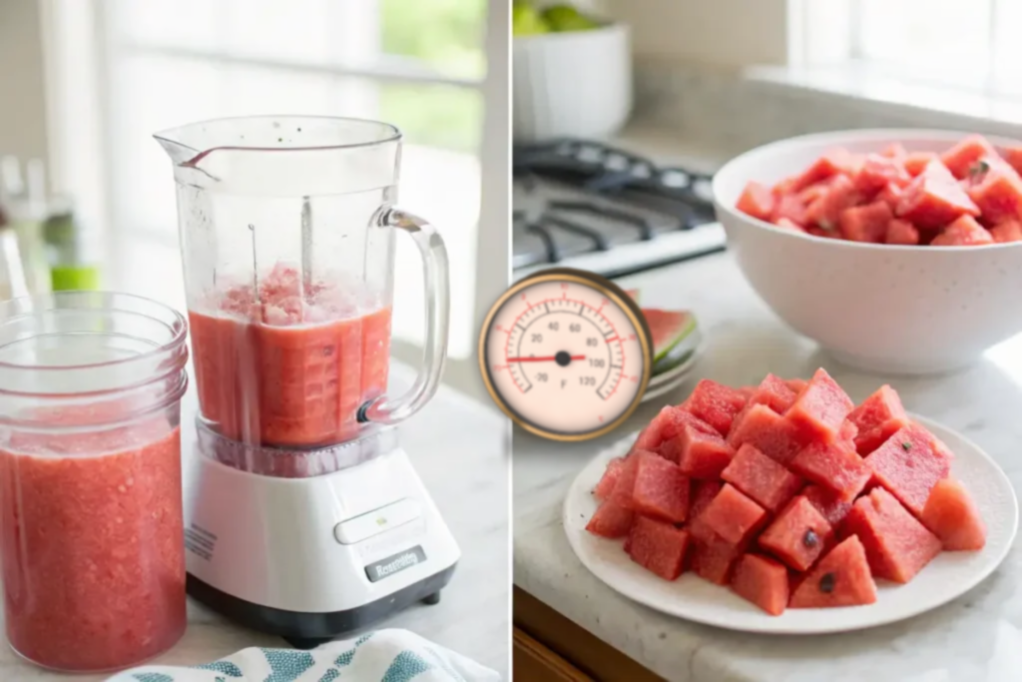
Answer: 0
